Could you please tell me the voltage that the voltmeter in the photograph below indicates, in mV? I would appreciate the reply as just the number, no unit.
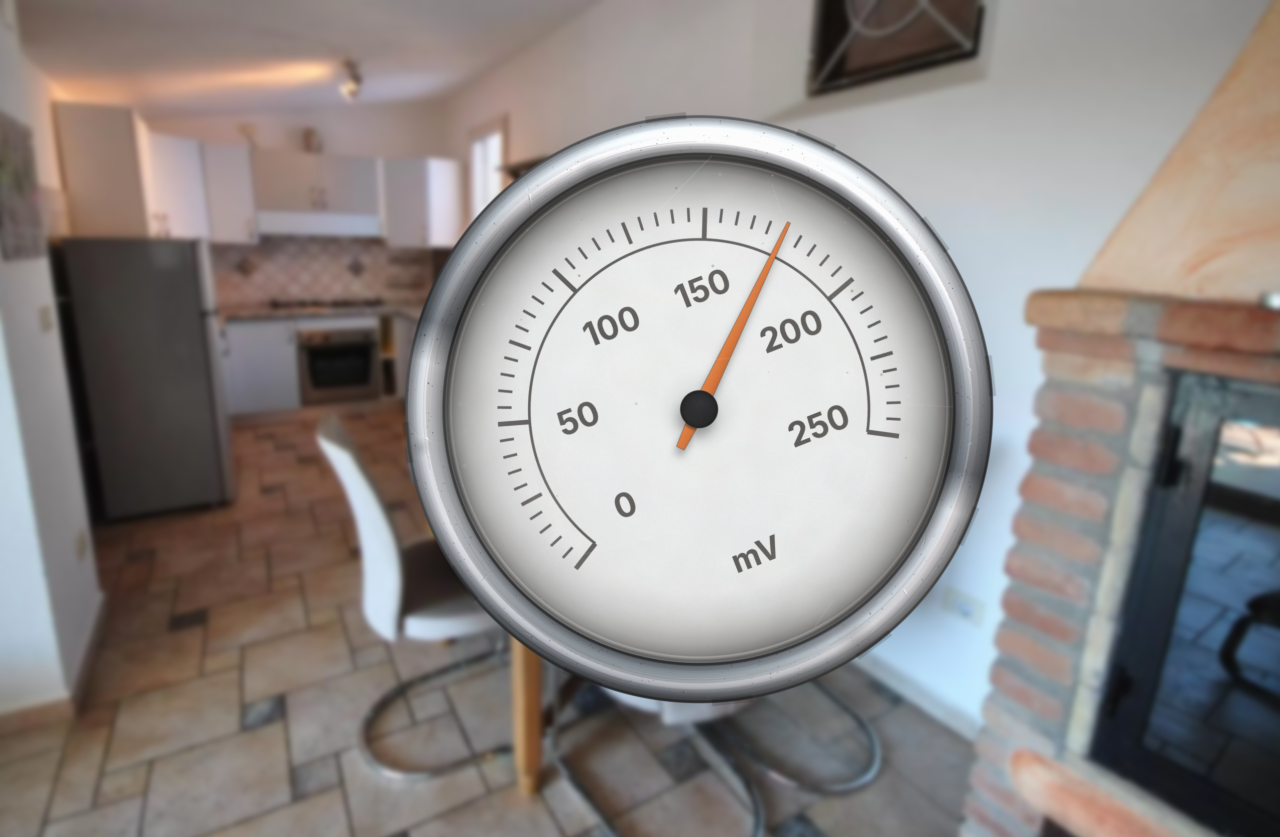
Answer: 175
